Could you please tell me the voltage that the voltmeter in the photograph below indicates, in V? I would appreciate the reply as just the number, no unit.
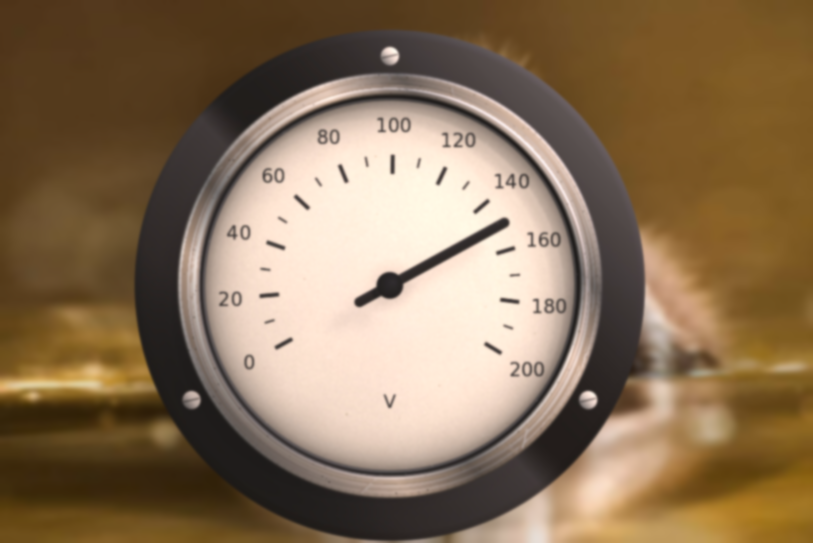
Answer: 150
